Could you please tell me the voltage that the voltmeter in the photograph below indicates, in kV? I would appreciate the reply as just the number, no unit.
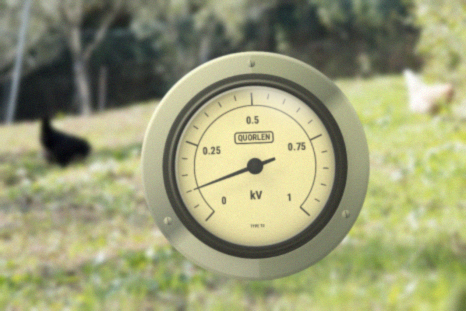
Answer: 0.1
